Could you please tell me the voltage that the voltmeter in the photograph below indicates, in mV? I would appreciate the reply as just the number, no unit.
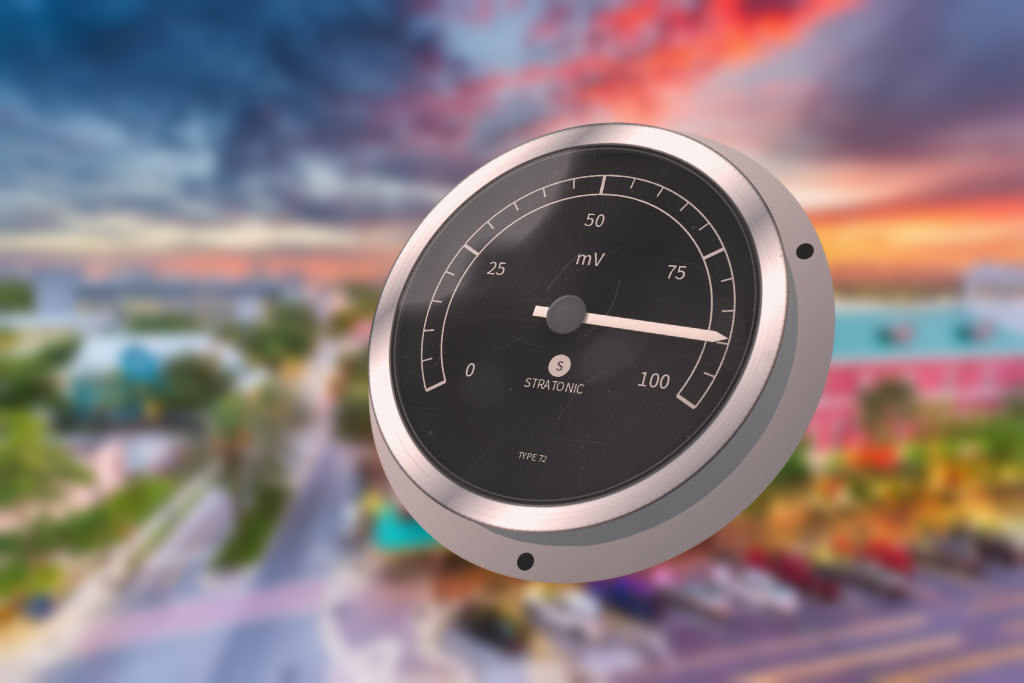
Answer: 90
